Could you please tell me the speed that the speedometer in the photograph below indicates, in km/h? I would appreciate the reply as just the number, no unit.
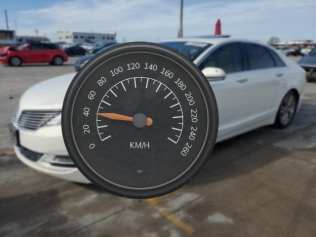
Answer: 40
